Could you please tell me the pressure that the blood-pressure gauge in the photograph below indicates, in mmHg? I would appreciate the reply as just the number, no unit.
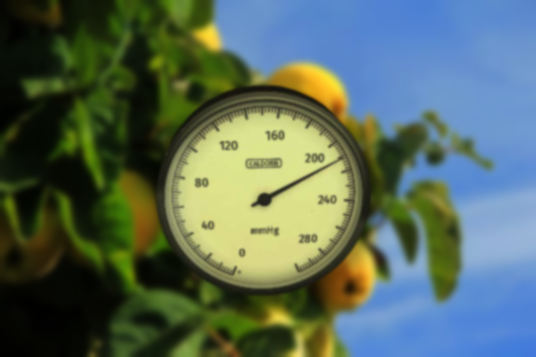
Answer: 210
